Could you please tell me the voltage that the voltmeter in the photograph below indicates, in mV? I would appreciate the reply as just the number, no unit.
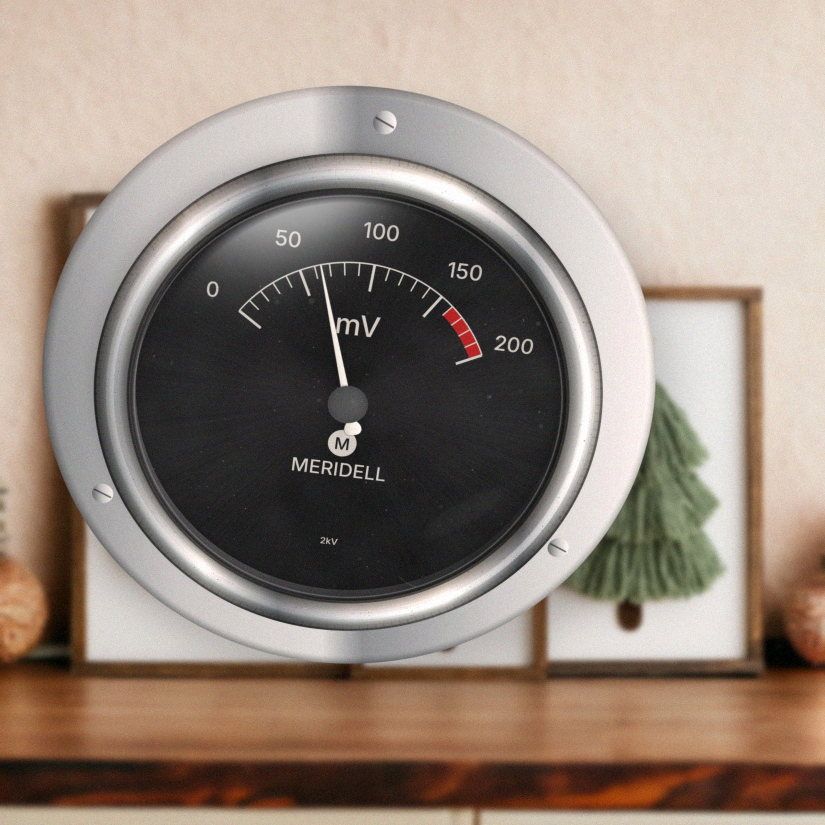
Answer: 65
